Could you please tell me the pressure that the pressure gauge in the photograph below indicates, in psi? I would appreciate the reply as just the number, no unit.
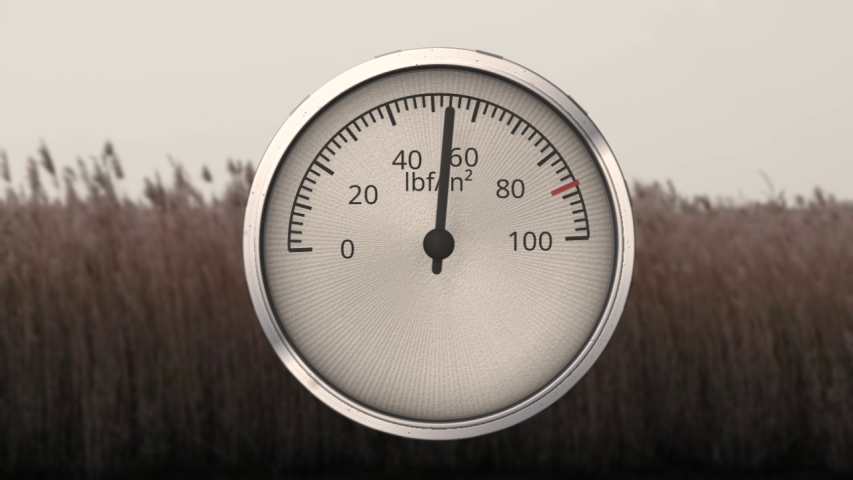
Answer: 54
